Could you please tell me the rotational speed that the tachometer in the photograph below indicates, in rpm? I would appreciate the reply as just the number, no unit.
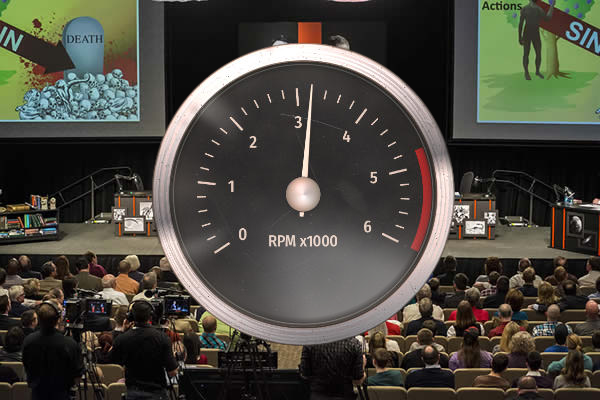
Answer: 3200
